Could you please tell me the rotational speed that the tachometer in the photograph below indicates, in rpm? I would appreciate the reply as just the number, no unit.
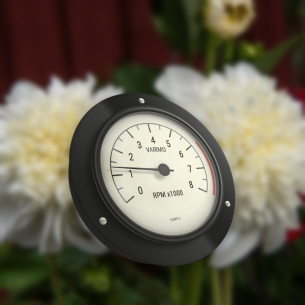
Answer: 1250
